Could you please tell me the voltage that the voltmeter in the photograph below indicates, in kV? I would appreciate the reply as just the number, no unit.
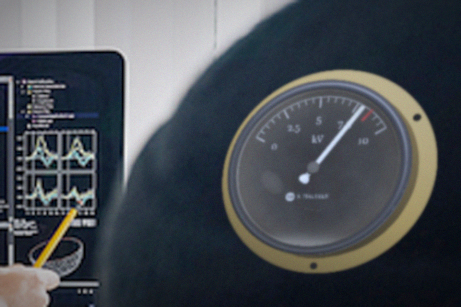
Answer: 8
